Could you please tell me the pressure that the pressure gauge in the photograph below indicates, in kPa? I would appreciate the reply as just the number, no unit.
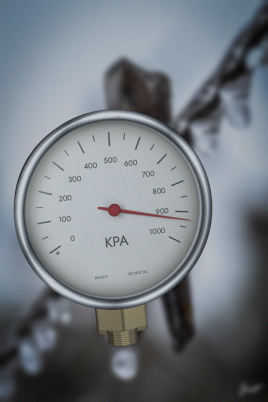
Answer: 925
